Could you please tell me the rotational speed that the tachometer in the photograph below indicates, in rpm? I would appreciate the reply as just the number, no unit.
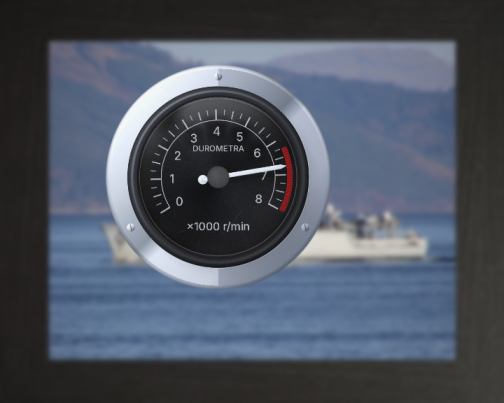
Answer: 6750
